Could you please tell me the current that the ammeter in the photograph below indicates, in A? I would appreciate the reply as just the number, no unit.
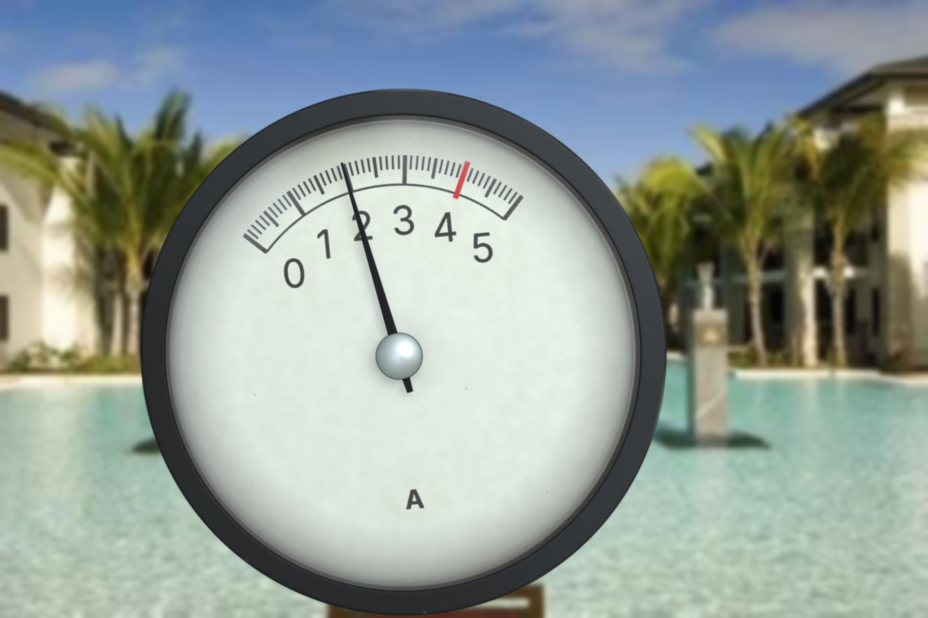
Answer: 2
